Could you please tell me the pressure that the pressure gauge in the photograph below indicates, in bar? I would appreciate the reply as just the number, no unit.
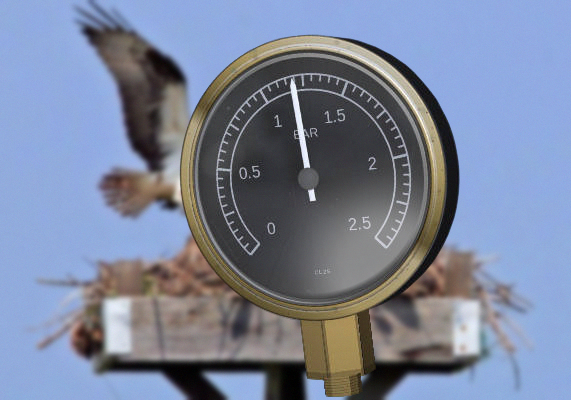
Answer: 1.2
